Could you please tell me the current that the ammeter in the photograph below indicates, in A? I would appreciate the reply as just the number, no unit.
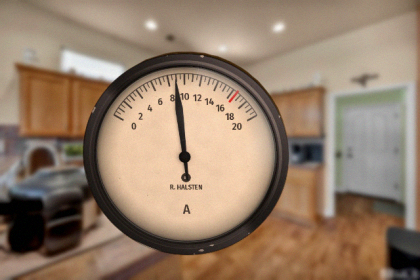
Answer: 9
